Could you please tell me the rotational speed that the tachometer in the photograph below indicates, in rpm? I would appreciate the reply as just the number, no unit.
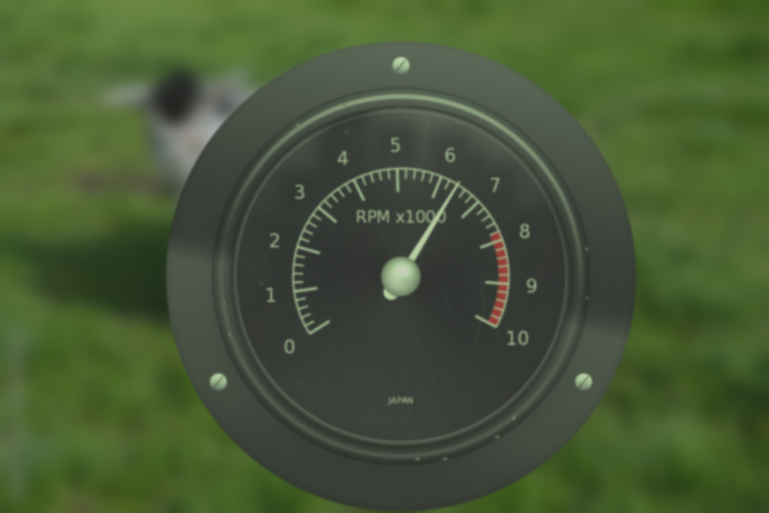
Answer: 6400
